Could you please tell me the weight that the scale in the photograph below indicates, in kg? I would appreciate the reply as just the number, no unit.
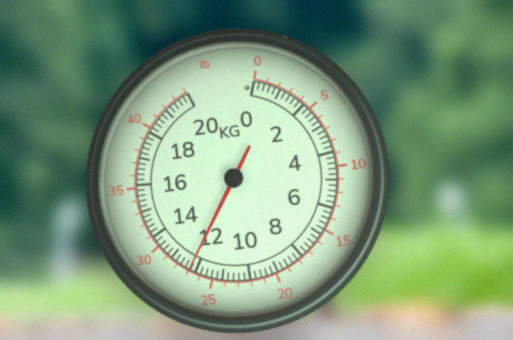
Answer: 12.2
